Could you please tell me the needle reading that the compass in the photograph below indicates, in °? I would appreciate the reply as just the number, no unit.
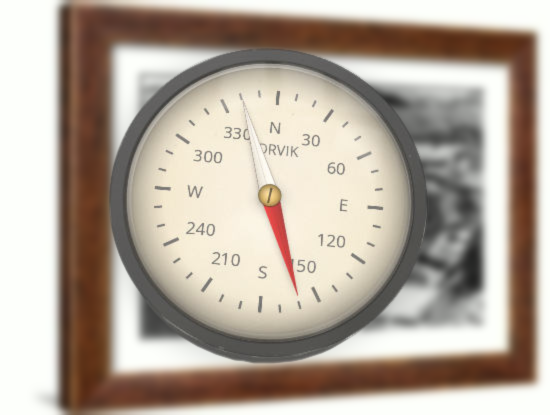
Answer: 160
